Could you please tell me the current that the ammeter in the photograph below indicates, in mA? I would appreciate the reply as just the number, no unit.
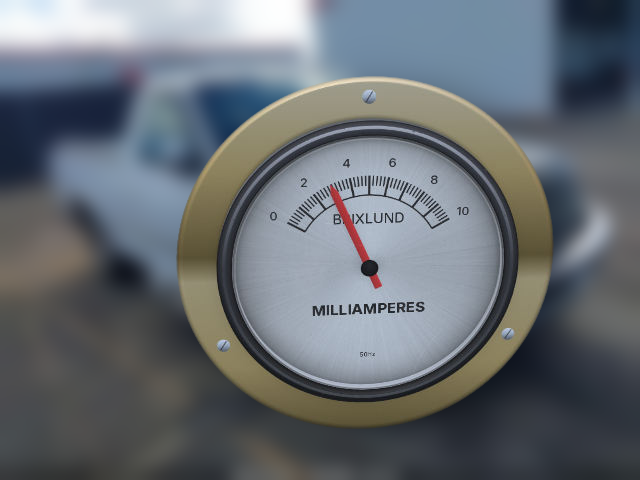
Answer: 3
